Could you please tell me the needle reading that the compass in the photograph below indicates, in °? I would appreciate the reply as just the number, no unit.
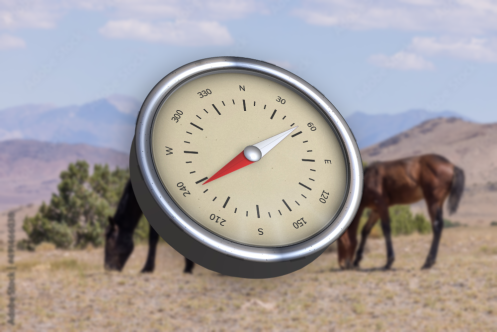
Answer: 235
